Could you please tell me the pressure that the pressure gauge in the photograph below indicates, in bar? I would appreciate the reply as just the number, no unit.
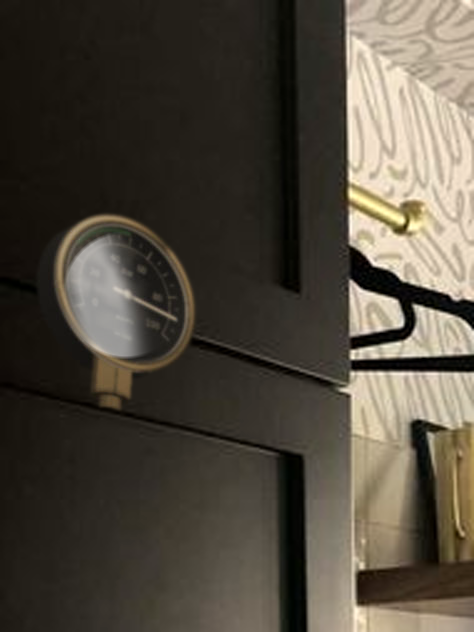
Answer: 90
